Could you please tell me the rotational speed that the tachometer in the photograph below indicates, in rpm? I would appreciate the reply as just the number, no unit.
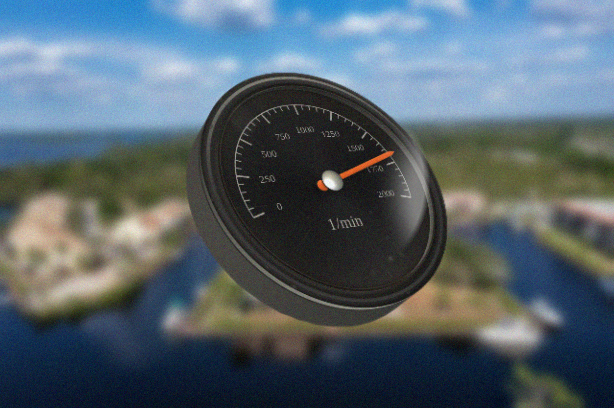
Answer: 1700
